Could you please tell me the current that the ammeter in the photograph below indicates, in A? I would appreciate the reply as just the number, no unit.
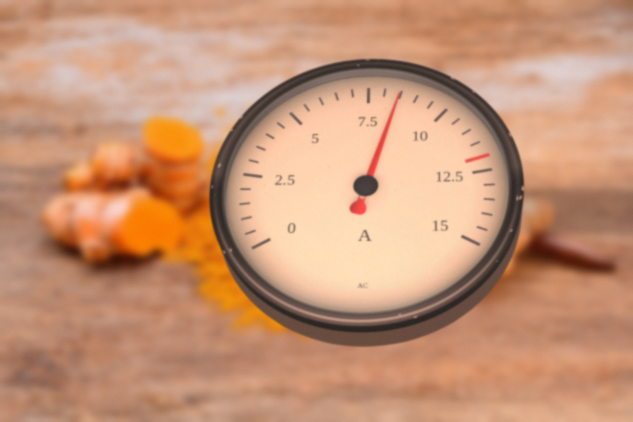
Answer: 8.5
